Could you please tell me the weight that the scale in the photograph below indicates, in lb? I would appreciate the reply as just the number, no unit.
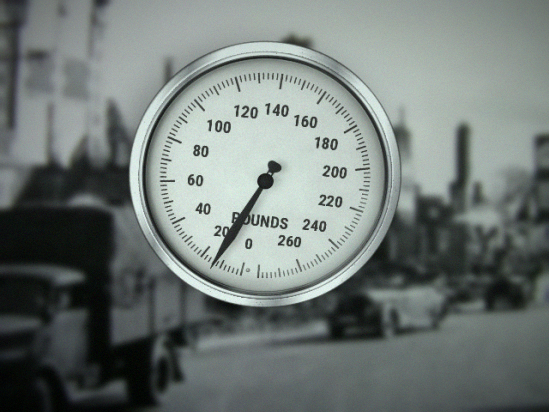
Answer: 14
